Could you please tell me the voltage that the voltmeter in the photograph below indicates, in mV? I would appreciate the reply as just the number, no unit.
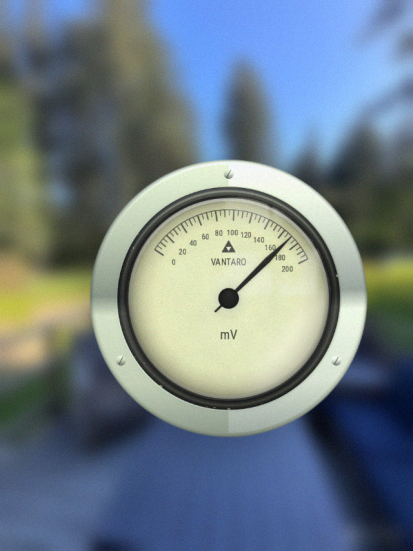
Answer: 170
